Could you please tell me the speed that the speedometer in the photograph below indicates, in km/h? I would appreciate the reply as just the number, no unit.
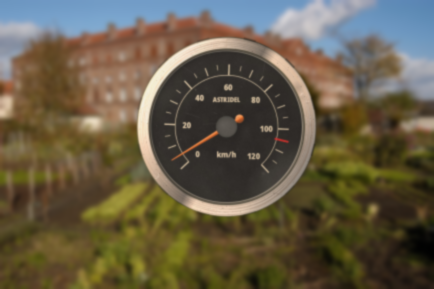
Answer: 5
